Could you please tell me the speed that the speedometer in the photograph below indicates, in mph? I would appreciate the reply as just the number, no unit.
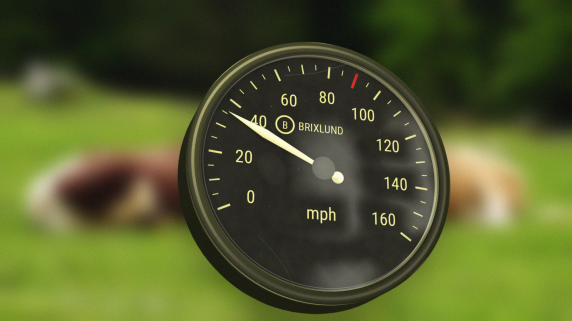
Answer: 35
